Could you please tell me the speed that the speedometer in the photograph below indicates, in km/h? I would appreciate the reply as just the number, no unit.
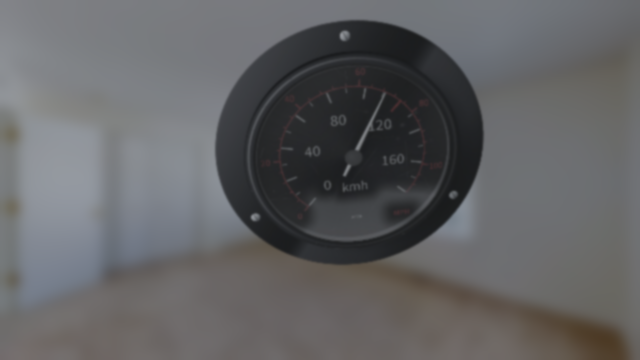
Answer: 110
